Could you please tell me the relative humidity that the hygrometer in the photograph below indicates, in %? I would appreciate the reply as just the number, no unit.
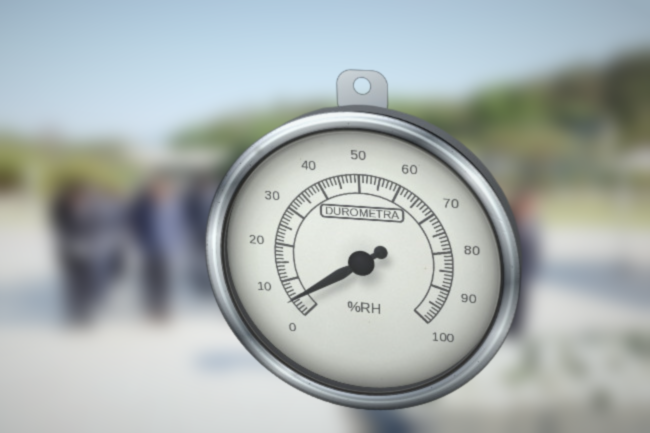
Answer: 5
